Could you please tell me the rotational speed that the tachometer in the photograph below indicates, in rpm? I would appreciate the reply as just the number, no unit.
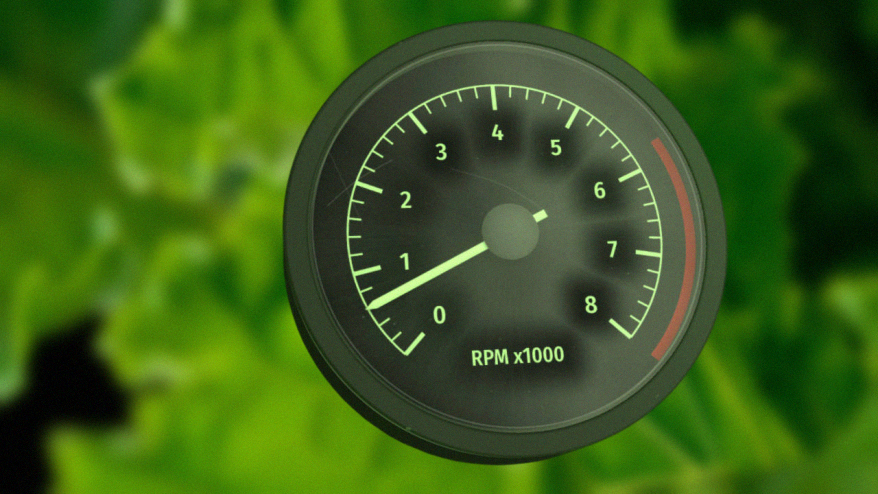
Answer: 600
